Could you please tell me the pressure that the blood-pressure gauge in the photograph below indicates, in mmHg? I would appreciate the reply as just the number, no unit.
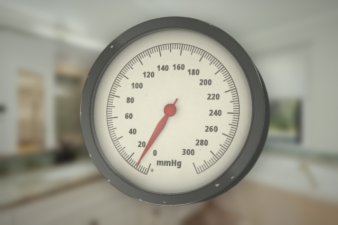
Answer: 10
